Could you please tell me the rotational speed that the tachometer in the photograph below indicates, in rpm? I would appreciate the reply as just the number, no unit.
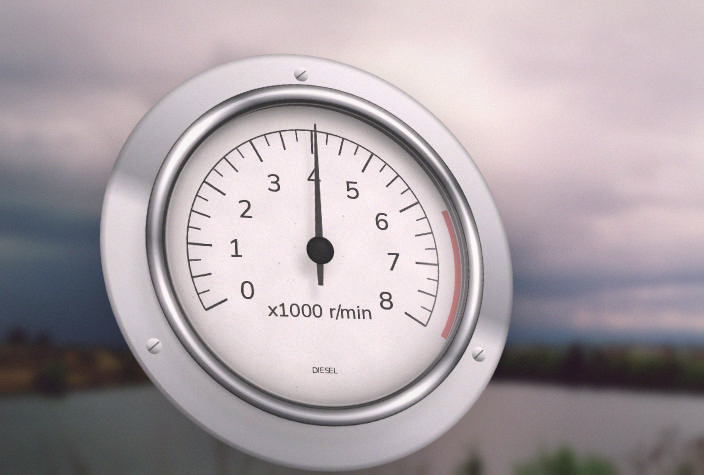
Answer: 4000
